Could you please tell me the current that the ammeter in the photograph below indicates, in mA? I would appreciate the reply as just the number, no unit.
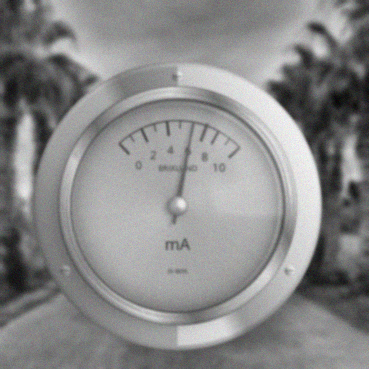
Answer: 6
